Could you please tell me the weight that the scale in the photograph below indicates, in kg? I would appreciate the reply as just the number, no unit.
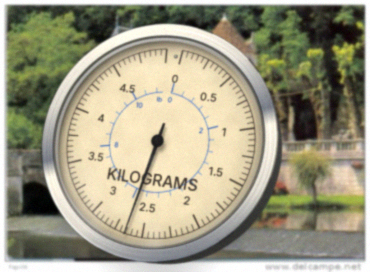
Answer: 2.65
